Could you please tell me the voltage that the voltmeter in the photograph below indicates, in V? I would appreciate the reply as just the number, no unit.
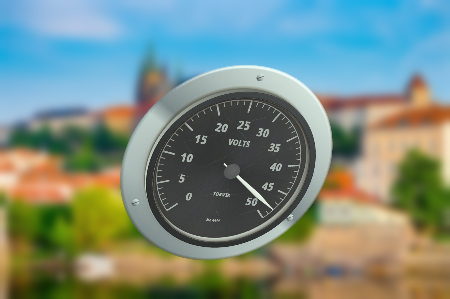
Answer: 48
